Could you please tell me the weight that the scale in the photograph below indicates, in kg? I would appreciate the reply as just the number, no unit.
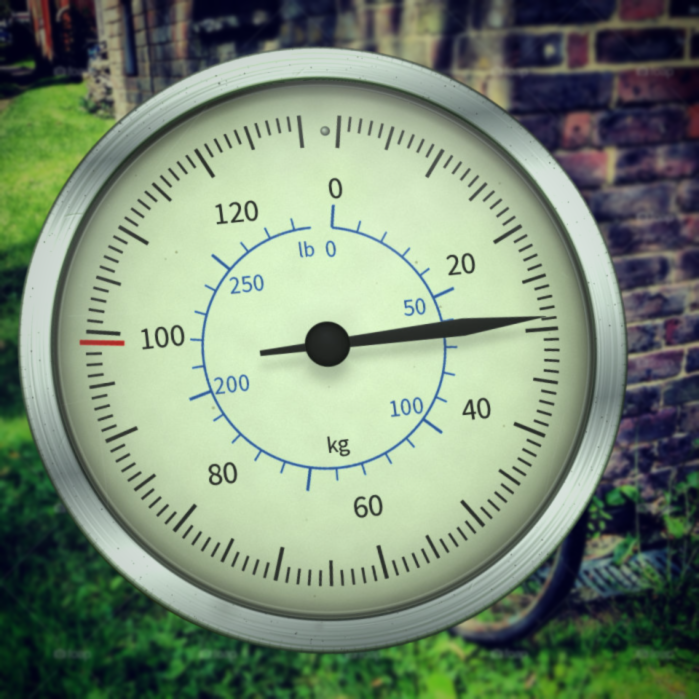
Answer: 29
